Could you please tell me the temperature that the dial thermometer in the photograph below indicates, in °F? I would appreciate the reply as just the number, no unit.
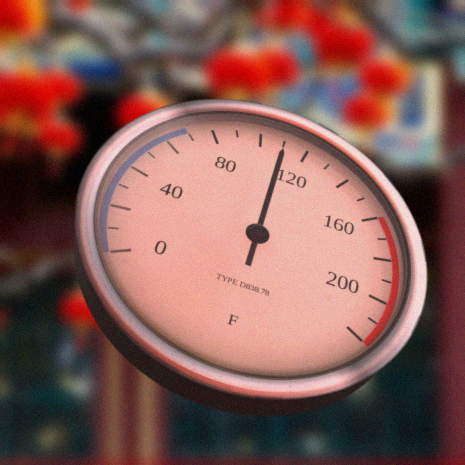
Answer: 110
